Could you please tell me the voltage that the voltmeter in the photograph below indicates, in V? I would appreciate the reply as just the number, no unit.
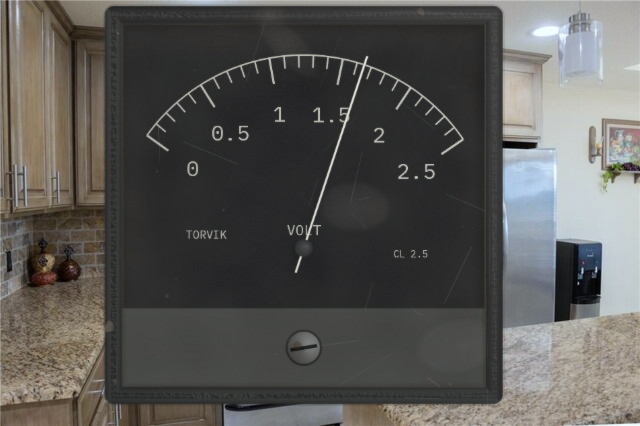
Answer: 1.65
